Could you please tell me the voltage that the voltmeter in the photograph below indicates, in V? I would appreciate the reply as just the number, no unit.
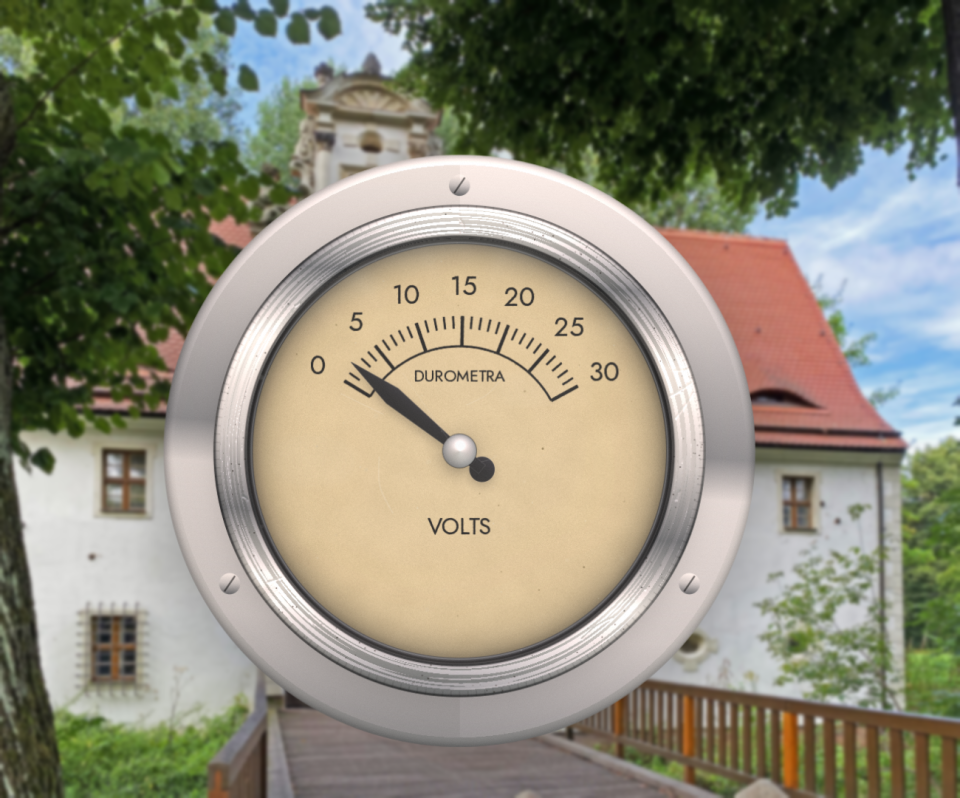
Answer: 2
